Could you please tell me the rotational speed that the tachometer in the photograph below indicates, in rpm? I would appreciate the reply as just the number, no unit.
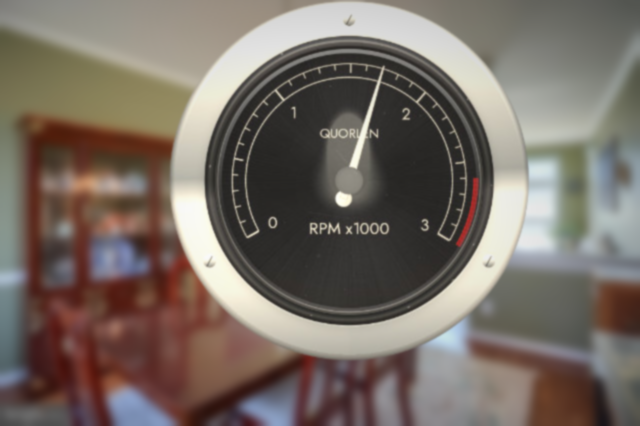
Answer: 1700
